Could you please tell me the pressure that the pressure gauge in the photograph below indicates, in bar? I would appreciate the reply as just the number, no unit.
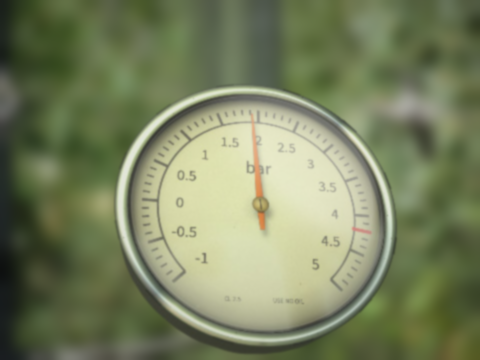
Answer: 1.9
